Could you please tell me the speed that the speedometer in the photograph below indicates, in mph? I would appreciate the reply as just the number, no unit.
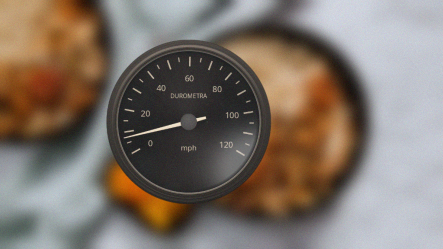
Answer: 7.5
